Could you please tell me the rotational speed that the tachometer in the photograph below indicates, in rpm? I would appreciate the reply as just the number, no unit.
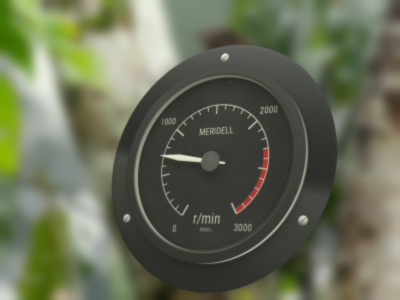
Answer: 700
